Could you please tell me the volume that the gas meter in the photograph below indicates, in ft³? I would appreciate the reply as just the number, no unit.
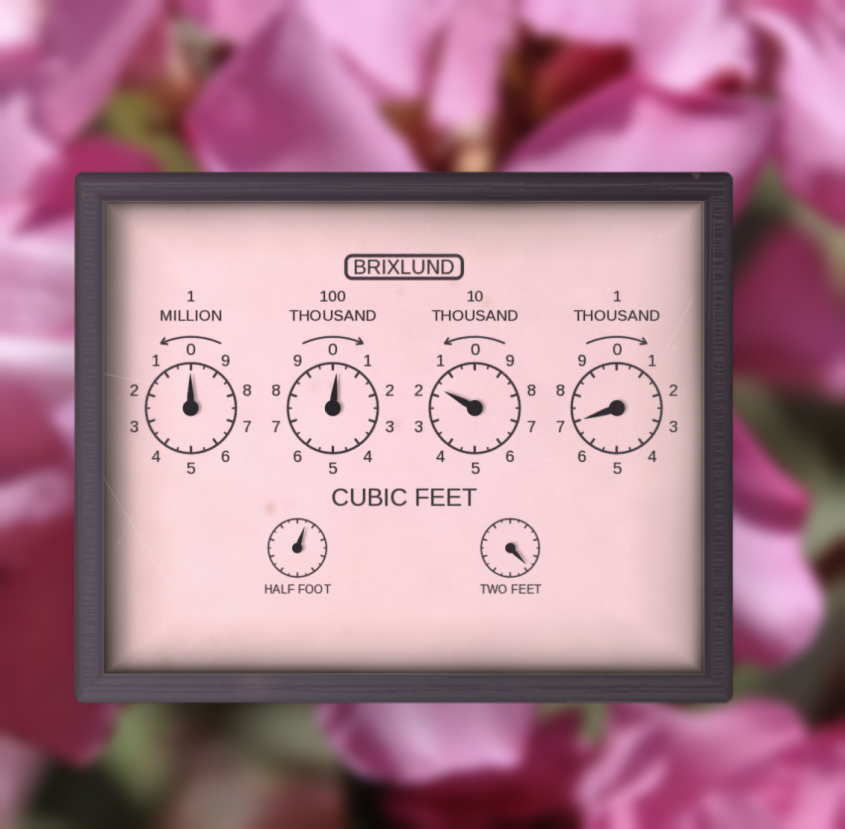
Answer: 1700
